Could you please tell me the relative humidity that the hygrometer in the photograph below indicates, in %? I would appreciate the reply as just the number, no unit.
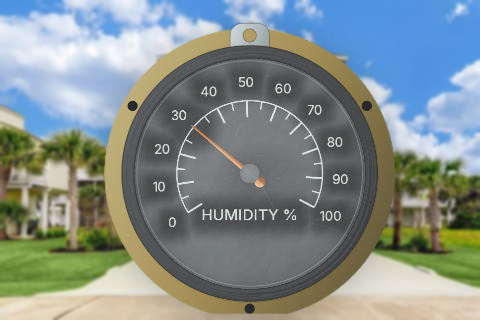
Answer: 30
